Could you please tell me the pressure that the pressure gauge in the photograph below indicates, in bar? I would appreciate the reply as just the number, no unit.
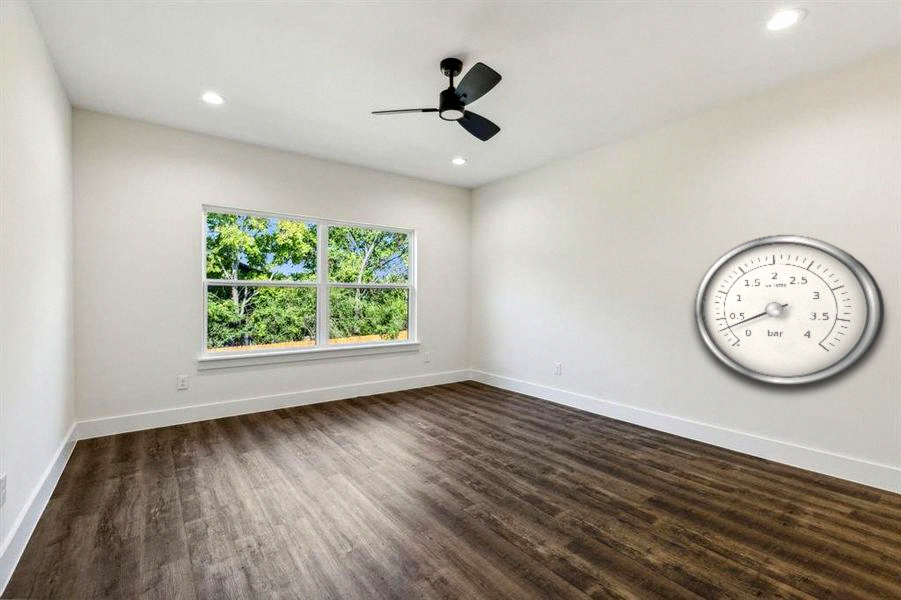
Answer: 0.3
